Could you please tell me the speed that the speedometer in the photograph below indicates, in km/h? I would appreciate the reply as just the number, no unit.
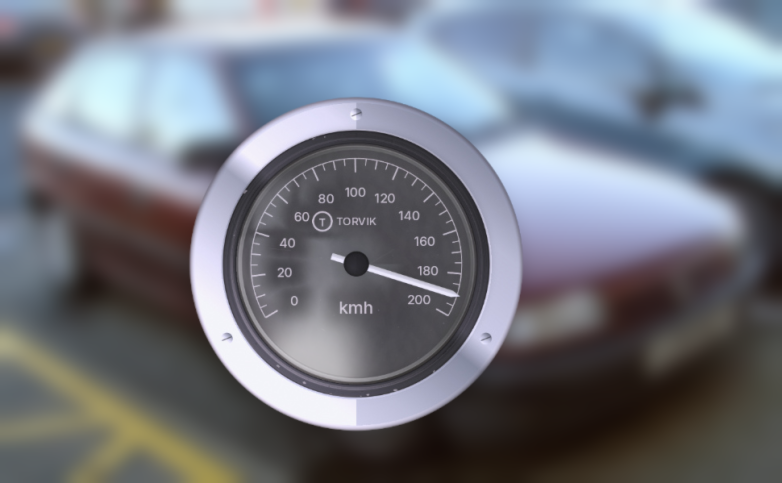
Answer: 190
